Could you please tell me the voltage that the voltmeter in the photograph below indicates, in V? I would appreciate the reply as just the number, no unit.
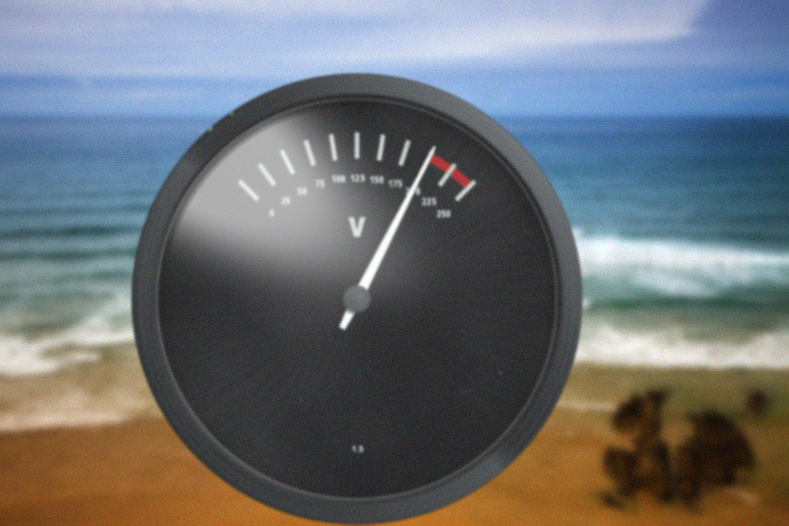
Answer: 200
